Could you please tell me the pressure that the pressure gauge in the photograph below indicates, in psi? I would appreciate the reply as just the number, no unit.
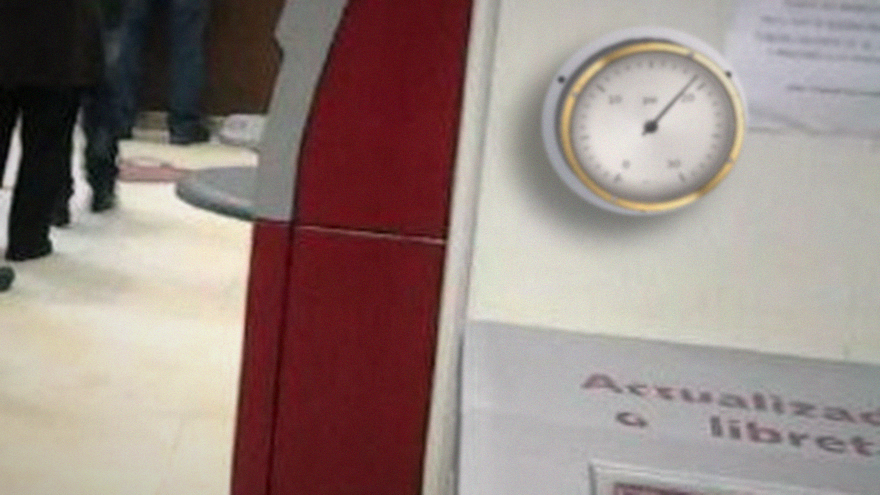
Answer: 19
